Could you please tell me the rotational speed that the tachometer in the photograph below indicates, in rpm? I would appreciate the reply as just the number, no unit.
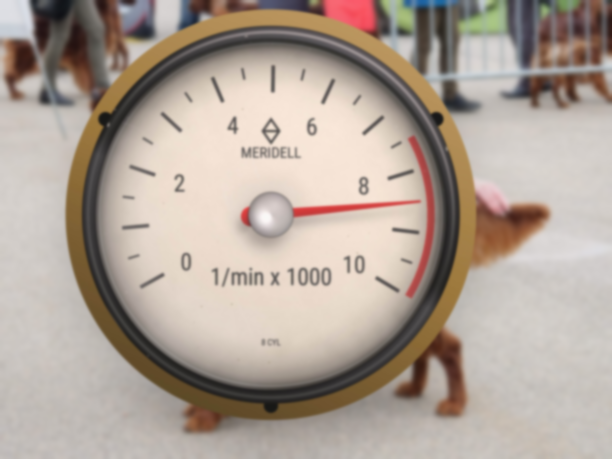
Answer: 8500
